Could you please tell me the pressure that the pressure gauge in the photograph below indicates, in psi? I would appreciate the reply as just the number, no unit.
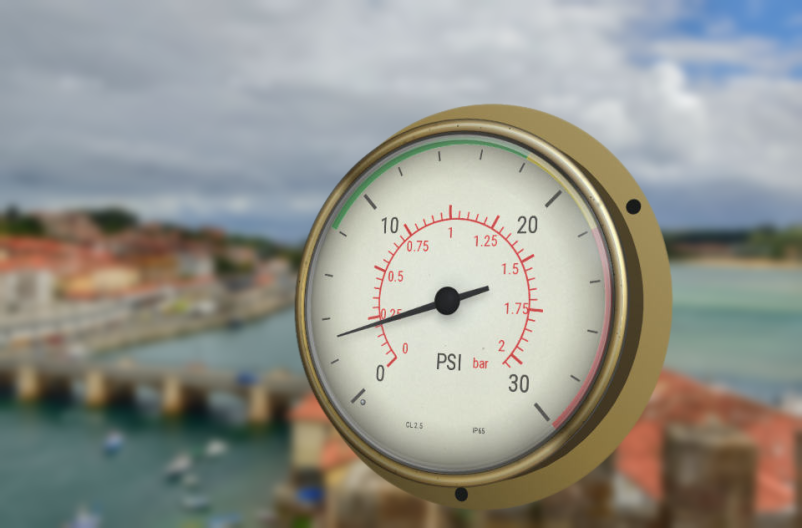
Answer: 3
